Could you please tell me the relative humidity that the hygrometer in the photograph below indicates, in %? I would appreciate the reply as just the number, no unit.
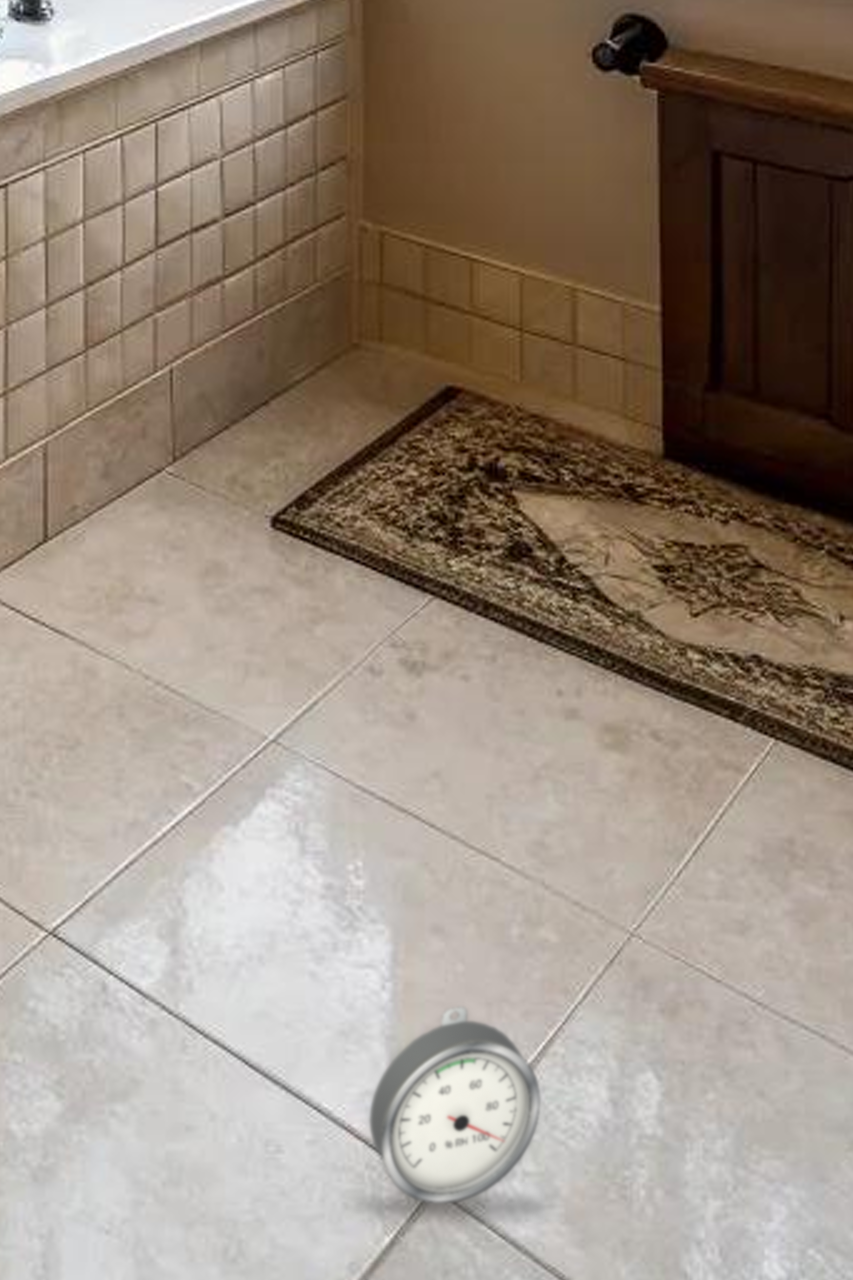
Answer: 95
